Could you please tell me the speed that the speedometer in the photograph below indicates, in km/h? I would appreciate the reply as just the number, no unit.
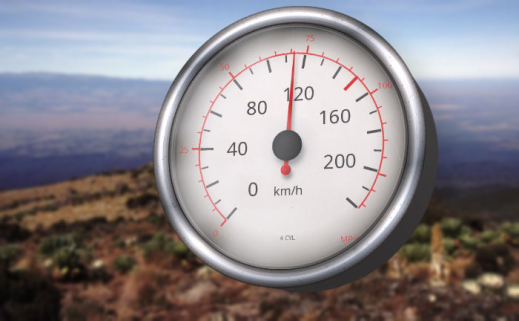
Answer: 115
